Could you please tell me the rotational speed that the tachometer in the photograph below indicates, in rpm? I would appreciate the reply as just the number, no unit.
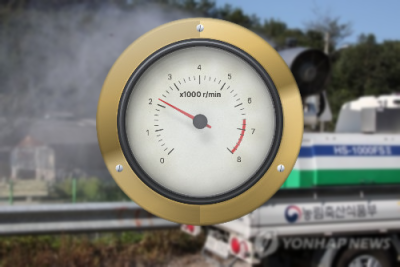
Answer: 2200
